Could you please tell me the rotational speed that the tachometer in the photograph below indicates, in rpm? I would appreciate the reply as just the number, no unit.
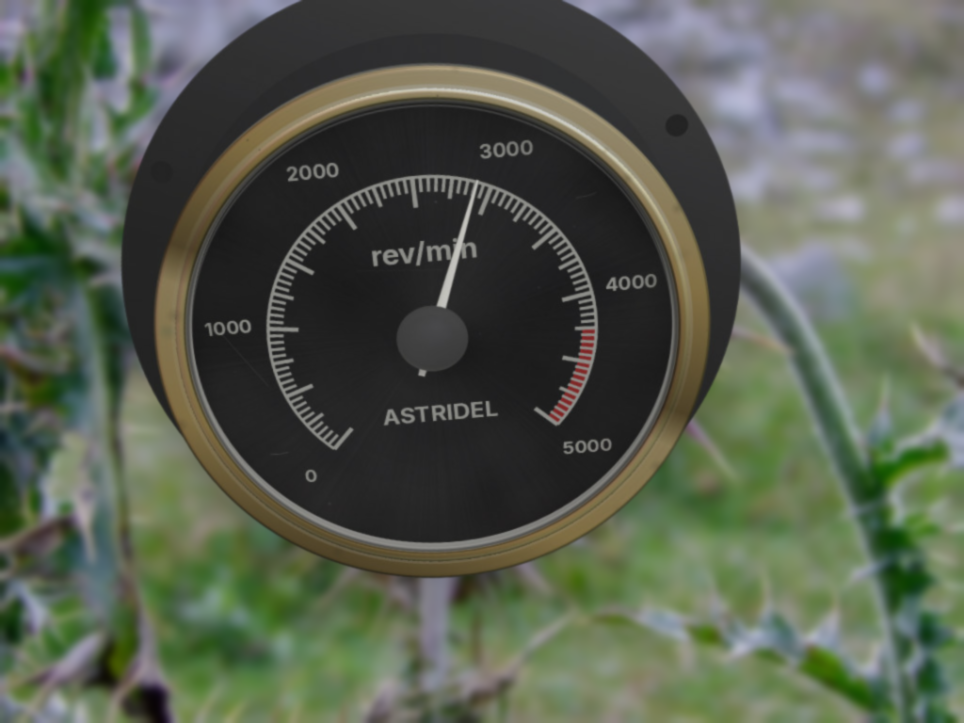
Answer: 2900
